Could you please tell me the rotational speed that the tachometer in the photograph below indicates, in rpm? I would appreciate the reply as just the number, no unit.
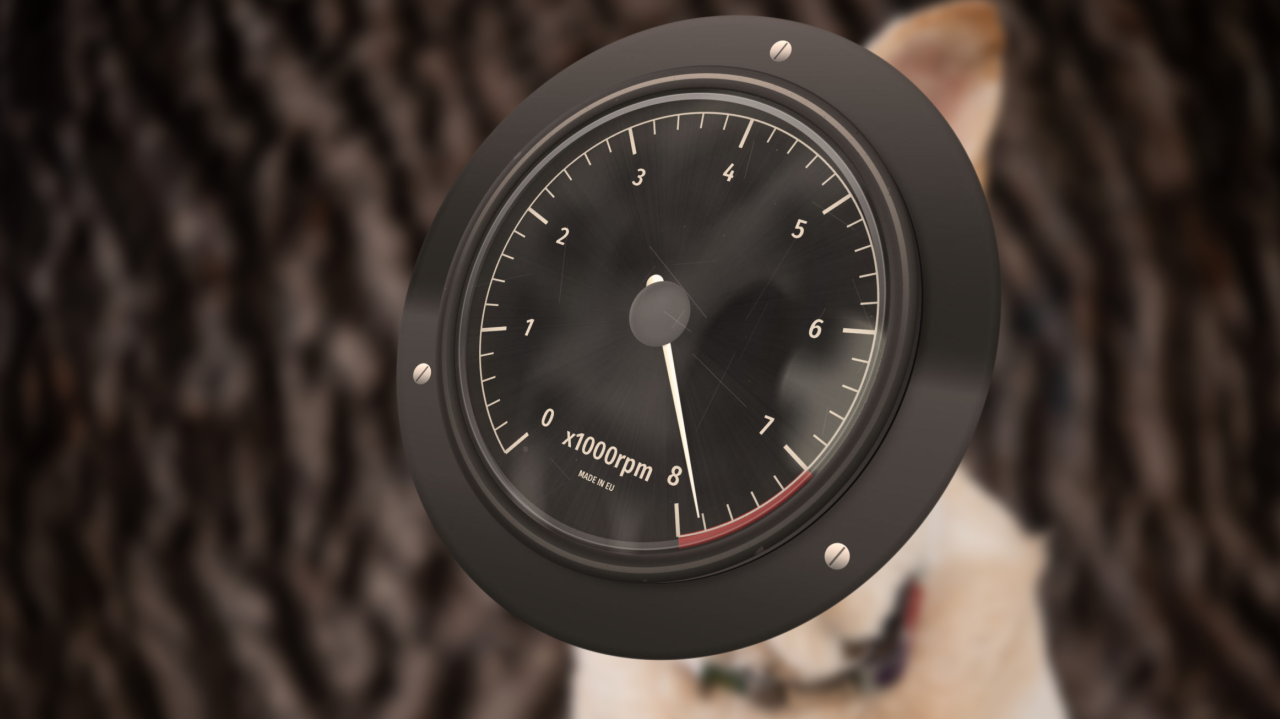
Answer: 7800
